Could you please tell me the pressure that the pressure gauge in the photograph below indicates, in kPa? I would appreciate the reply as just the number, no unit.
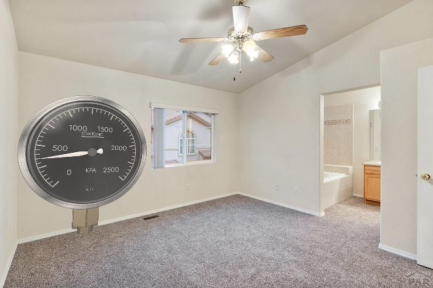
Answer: 350
